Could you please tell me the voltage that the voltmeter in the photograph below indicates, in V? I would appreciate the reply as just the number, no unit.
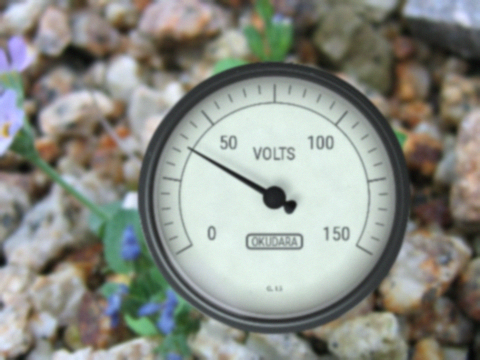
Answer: 37.5
